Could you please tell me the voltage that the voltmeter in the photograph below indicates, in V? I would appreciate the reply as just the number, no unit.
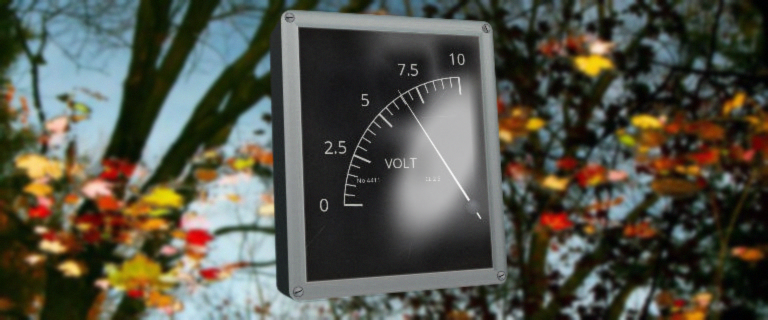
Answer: 6.5
